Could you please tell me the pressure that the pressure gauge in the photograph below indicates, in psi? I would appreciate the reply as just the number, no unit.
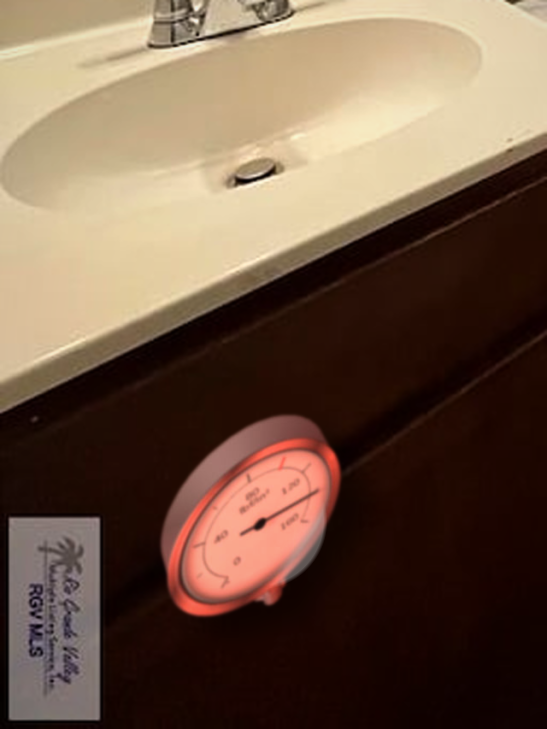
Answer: 140
